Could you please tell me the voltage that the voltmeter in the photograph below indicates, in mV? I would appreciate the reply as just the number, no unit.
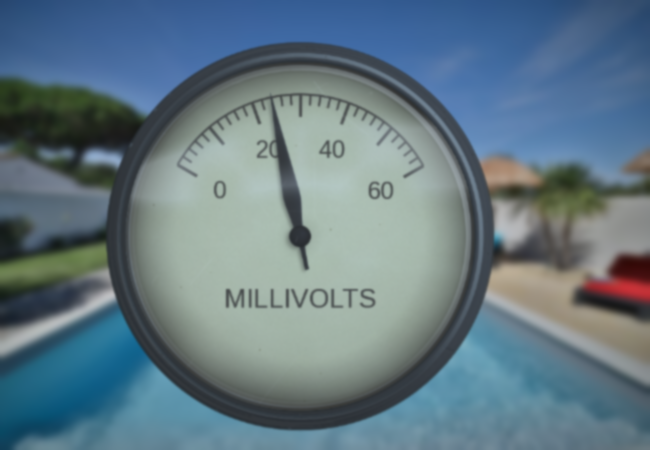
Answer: 24
